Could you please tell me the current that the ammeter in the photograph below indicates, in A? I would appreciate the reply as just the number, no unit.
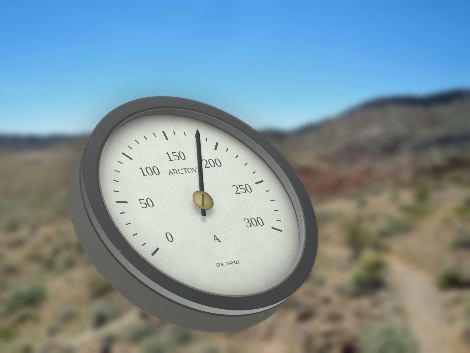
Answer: 180
